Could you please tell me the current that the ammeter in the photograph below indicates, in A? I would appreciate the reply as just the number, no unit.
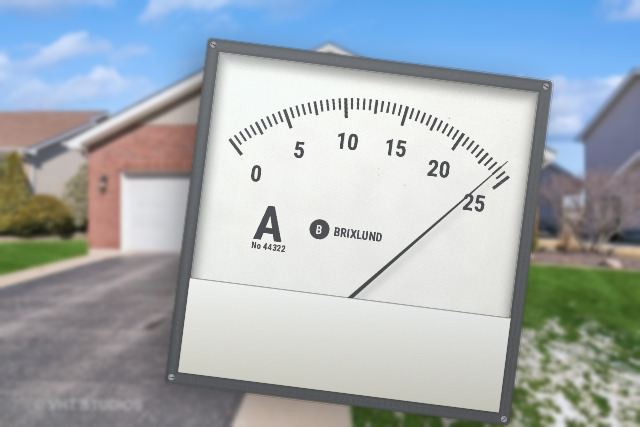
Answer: 24
